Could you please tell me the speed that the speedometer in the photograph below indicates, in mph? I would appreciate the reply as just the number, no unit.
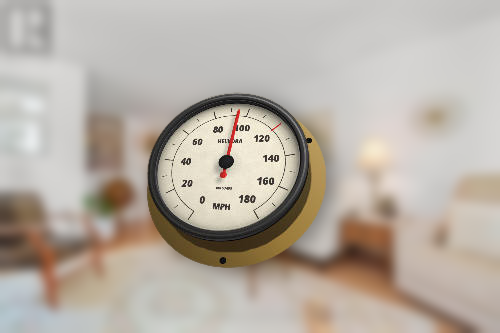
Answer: 95
